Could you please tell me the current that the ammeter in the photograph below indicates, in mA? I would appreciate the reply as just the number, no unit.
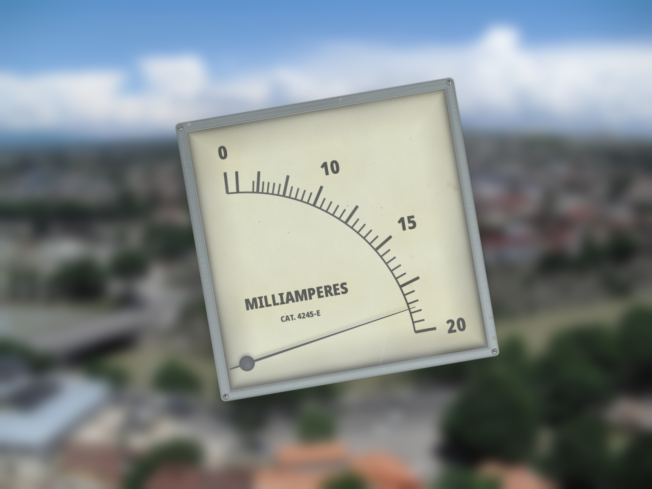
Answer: 18.75
